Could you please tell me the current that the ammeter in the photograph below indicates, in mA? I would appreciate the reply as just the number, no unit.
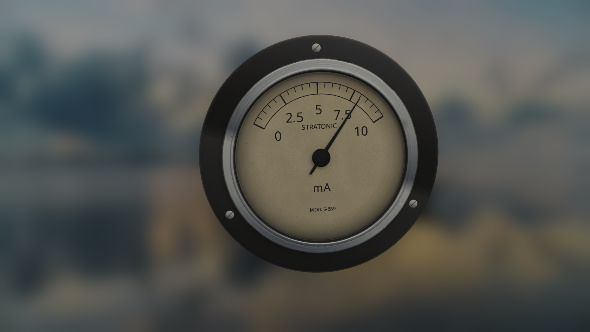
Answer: 8
